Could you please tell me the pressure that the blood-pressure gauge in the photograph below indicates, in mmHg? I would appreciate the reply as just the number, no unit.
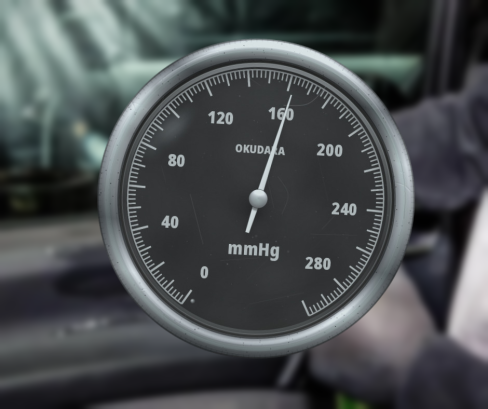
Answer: 162
